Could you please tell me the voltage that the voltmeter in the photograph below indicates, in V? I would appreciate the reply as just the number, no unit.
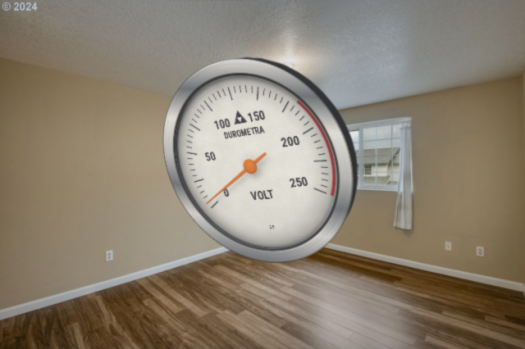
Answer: 5
